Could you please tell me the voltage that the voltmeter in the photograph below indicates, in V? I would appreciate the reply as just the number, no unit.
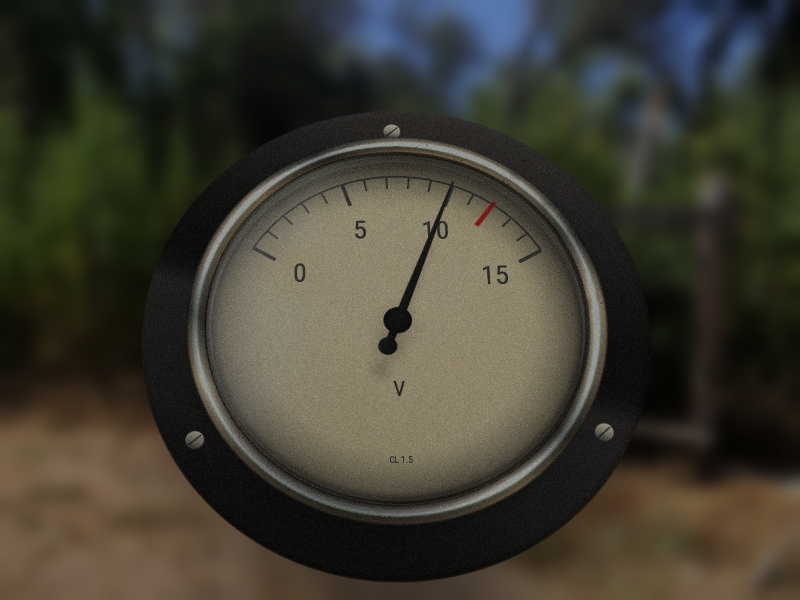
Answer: 10
